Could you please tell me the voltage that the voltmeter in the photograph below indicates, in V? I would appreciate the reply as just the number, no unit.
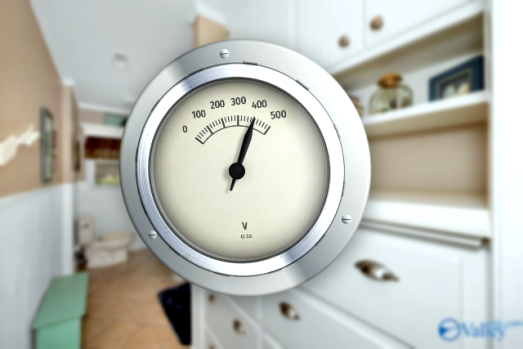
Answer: 400
